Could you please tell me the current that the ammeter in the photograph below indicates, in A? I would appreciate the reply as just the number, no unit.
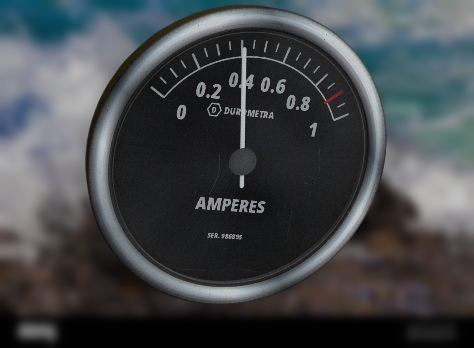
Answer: 0.4
